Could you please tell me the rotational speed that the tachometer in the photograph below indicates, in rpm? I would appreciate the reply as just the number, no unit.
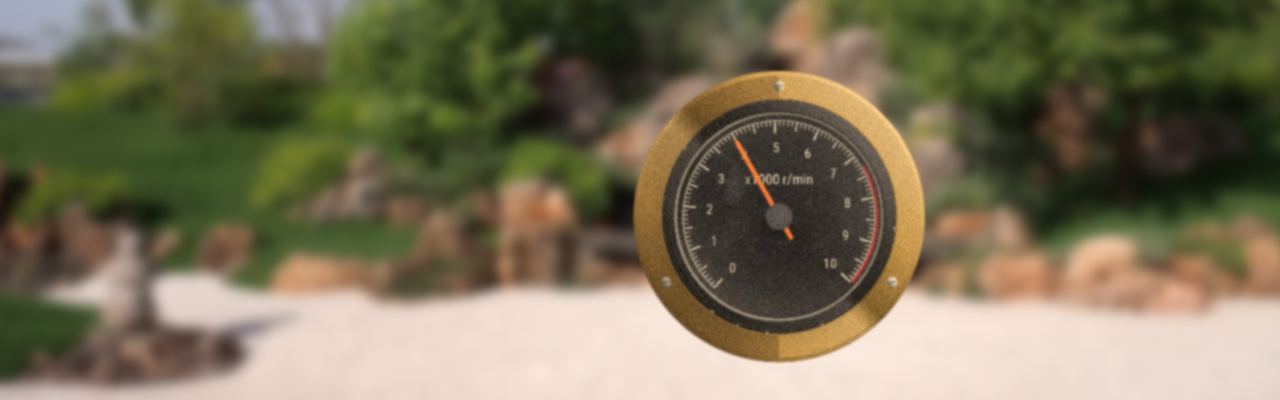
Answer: 4000
